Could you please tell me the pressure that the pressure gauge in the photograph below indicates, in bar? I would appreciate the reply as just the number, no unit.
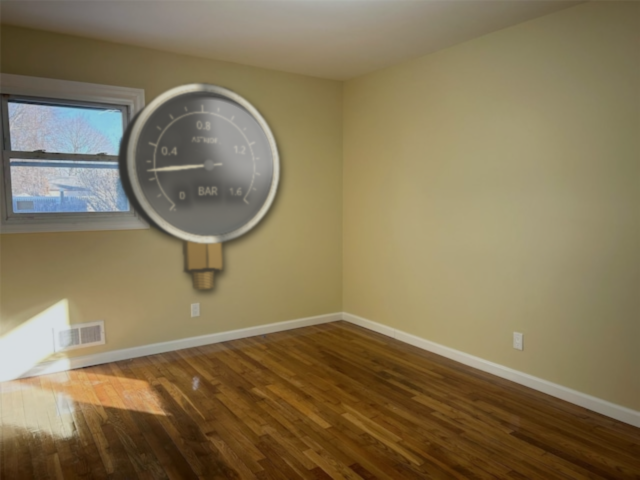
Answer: 0.25
